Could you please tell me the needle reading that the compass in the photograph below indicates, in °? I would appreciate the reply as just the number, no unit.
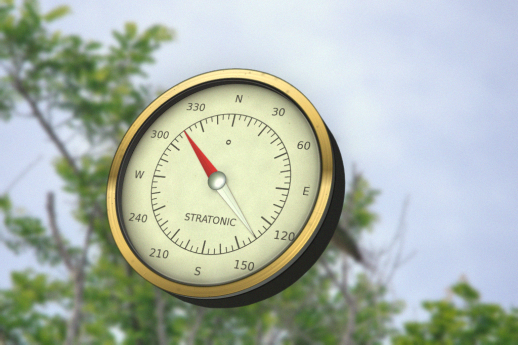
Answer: 315
